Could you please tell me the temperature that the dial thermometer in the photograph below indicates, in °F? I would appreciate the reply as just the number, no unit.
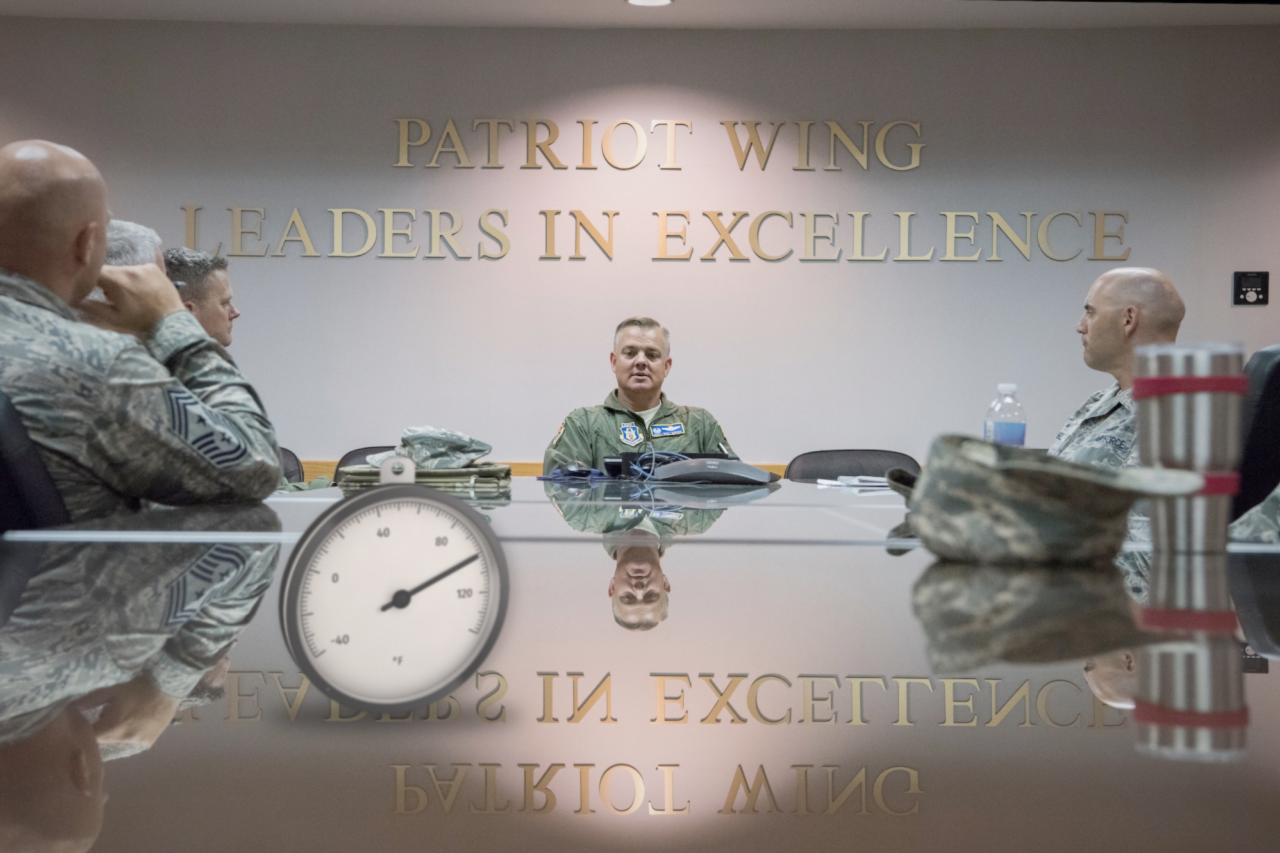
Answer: 100
